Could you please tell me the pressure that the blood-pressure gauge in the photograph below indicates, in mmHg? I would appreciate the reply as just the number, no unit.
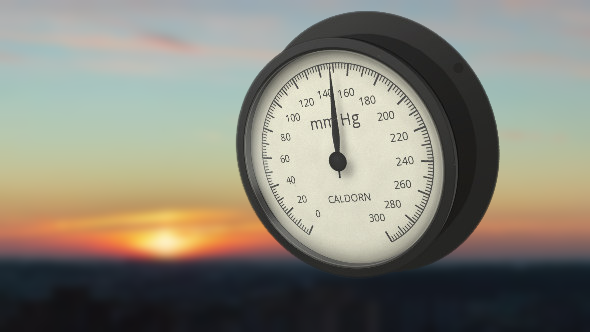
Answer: 150
